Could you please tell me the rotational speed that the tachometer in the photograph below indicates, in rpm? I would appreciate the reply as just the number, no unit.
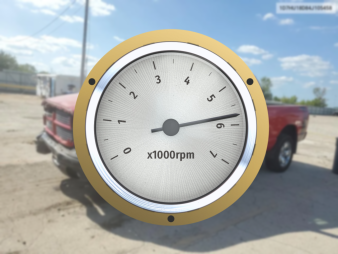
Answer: 5750
